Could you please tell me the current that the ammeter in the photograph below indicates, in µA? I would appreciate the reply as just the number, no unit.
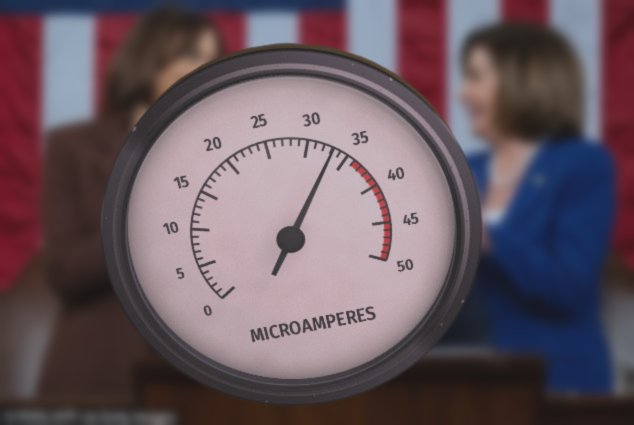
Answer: 33
